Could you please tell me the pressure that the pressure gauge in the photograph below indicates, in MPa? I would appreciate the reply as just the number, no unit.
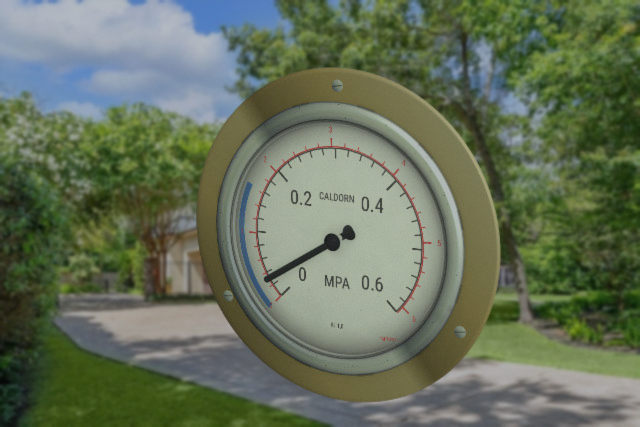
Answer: 0.03
